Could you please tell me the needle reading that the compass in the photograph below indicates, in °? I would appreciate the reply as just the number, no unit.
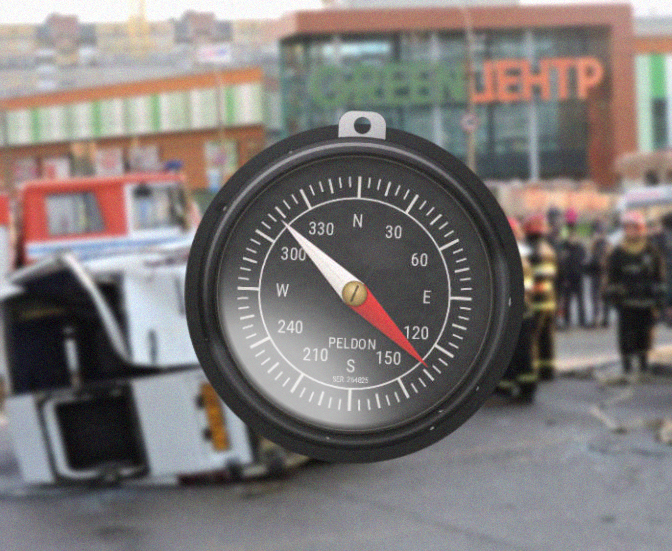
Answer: 132.5
